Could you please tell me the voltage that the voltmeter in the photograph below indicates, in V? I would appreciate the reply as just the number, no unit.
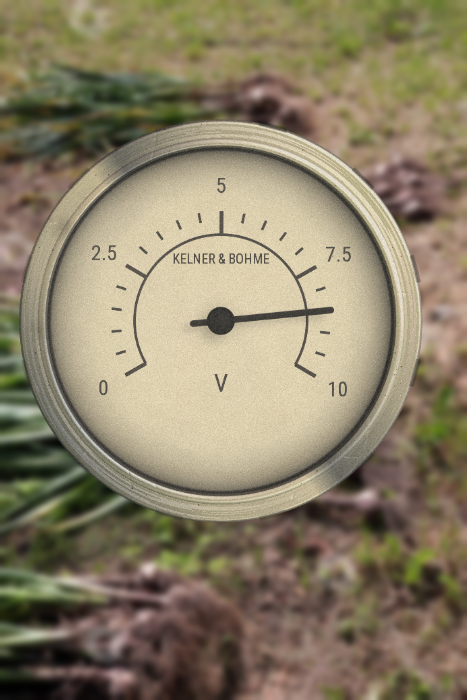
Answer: 8.5
